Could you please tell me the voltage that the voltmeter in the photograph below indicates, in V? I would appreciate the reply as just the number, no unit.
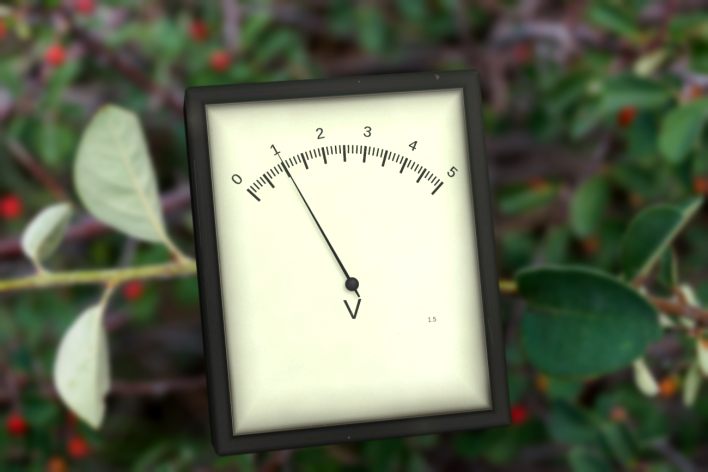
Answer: 1
